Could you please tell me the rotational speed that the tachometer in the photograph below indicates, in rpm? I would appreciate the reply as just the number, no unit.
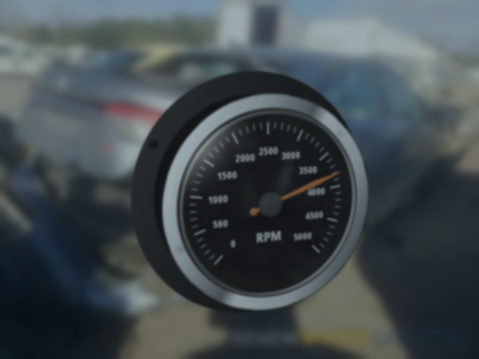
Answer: 3800
